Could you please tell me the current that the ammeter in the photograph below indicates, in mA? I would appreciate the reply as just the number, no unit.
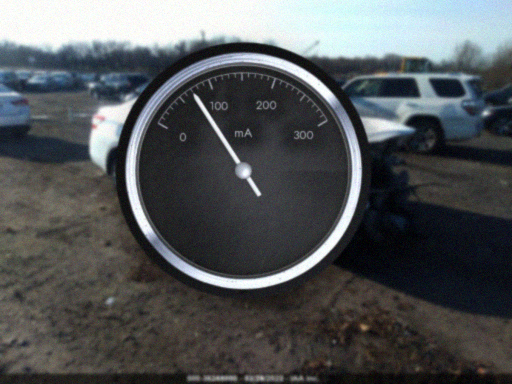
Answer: 70
